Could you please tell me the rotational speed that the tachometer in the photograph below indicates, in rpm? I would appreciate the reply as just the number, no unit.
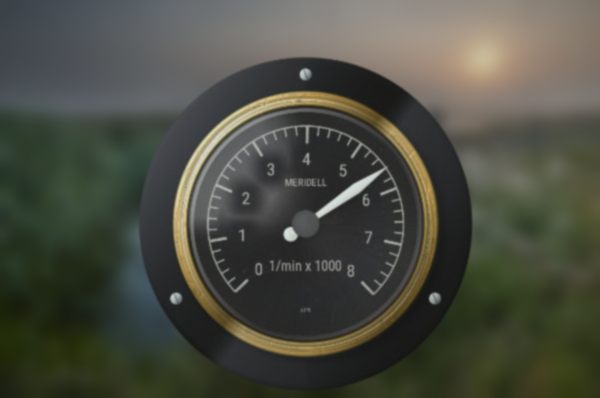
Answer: 5600
